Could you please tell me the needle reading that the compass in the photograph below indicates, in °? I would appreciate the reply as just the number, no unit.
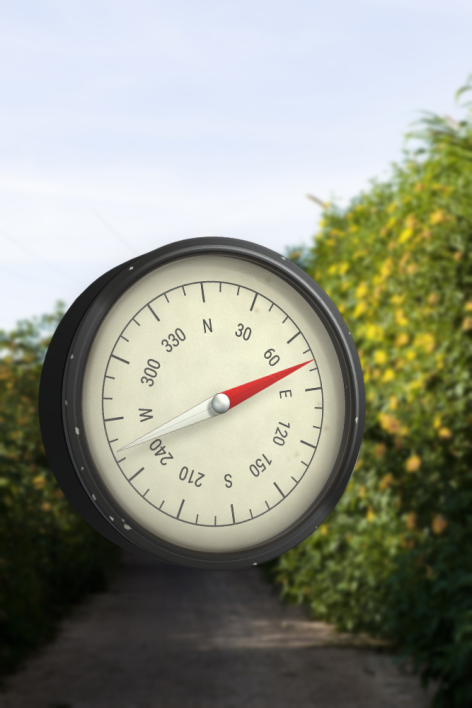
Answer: 75
